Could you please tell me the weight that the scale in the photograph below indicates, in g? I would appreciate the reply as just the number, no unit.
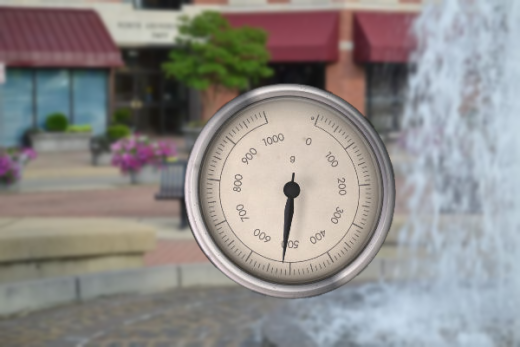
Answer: 520
